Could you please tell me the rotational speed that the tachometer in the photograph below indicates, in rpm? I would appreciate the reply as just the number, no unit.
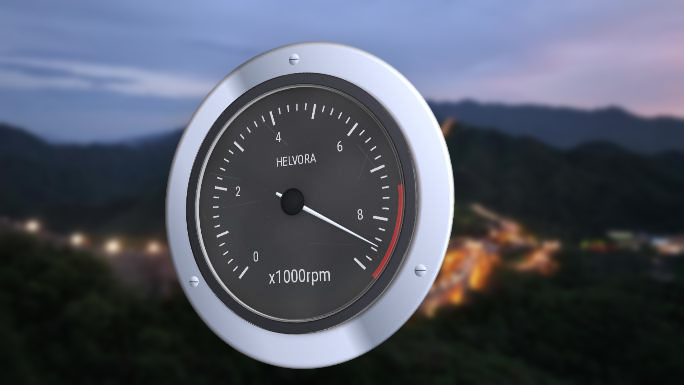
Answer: 8500
